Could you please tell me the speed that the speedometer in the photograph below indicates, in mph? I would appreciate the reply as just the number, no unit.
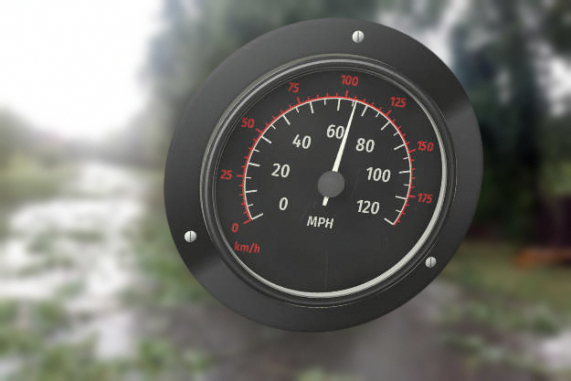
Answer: 65
